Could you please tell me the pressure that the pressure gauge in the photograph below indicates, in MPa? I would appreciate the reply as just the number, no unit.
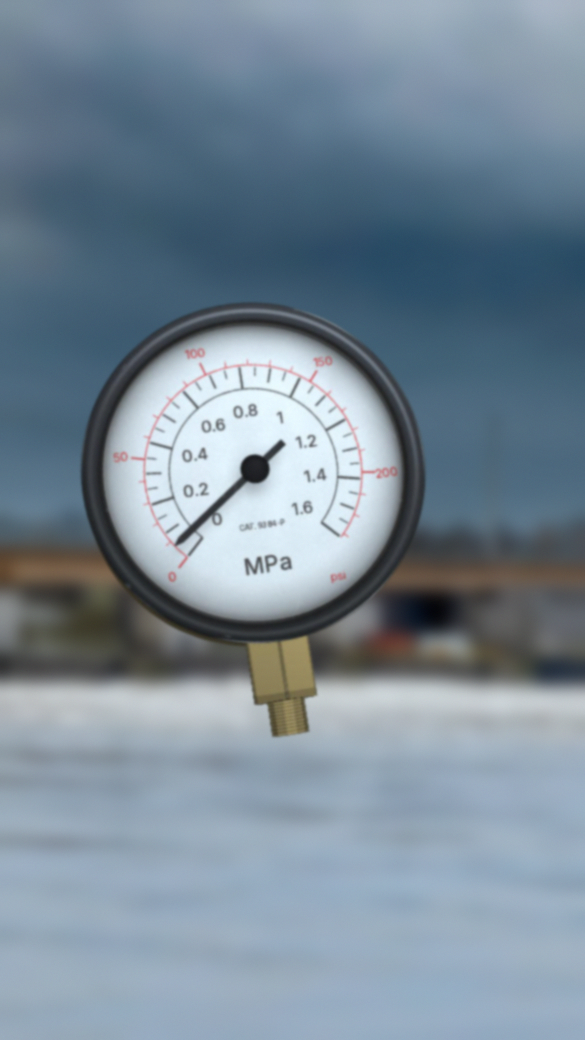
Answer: 0.05
